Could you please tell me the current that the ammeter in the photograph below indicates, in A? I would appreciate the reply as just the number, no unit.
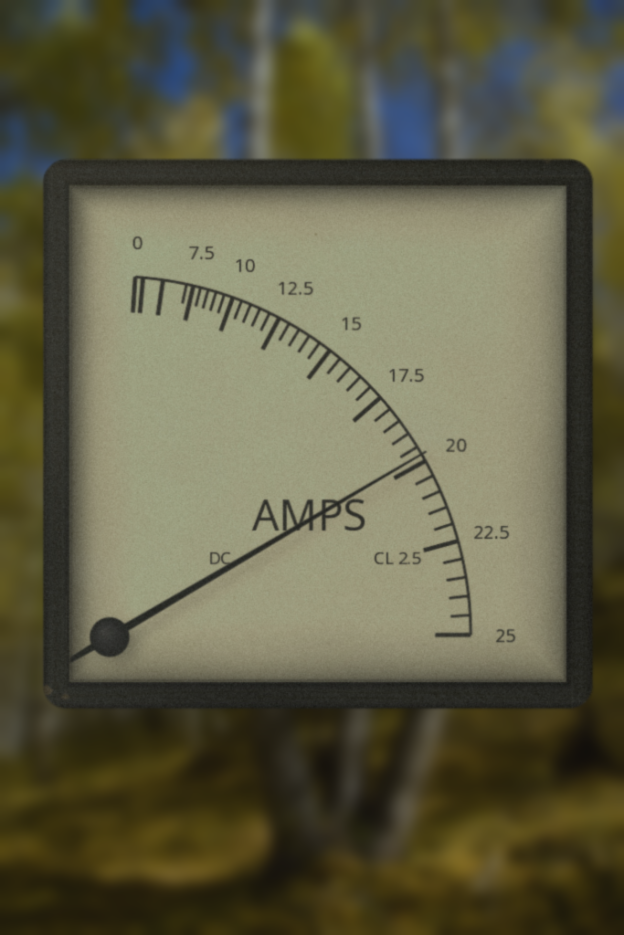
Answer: 19.75
